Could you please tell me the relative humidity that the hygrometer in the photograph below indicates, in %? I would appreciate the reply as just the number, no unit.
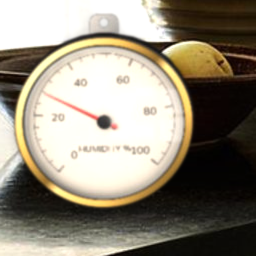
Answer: 28
